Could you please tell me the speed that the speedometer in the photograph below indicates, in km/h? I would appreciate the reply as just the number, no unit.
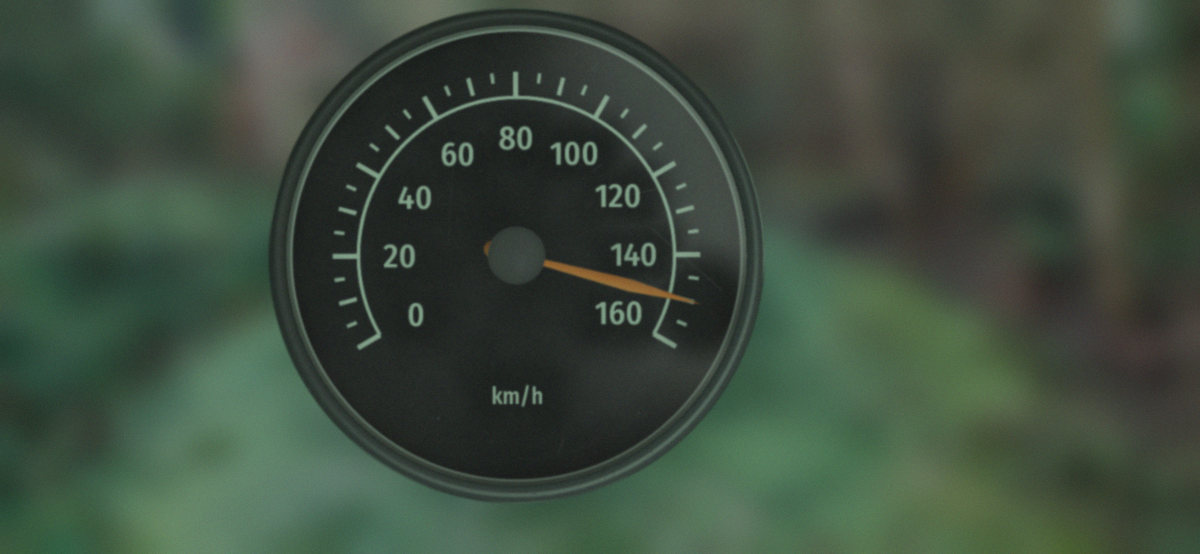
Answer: 150
